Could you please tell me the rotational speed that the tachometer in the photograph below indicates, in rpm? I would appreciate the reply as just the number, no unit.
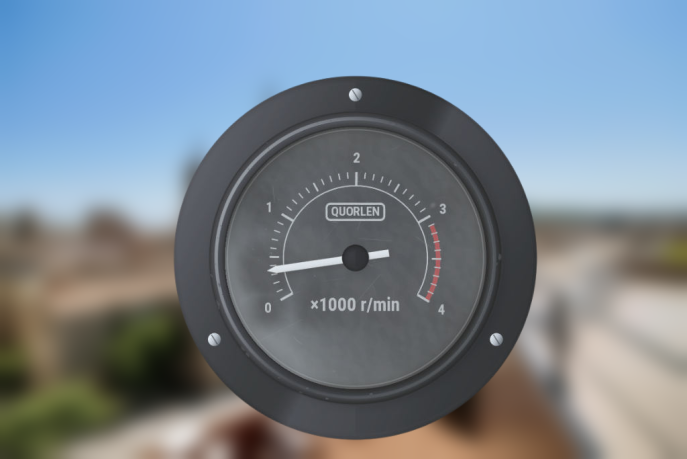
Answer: 350
